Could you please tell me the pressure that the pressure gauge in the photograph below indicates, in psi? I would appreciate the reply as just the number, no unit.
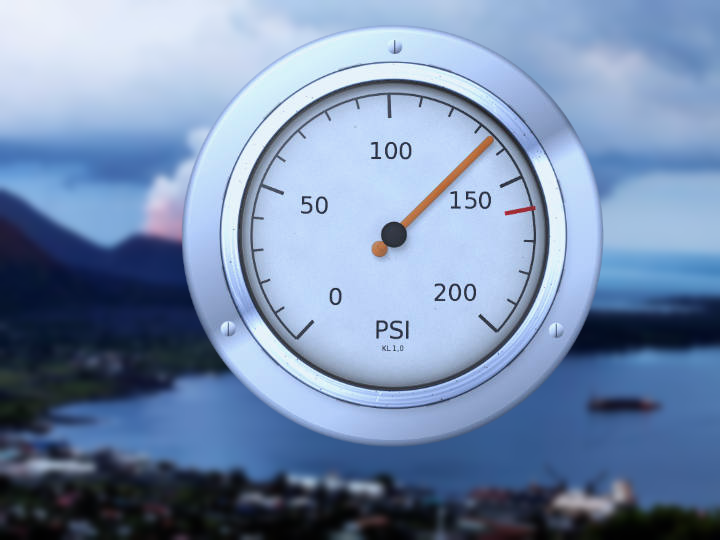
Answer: 135
